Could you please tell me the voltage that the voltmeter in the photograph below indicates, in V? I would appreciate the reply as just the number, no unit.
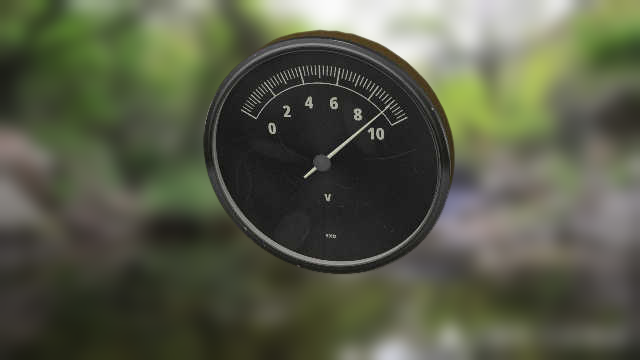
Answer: 9
